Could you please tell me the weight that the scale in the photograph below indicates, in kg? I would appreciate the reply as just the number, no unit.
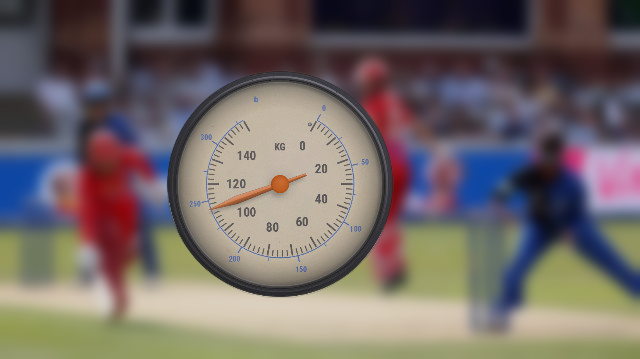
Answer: 110
